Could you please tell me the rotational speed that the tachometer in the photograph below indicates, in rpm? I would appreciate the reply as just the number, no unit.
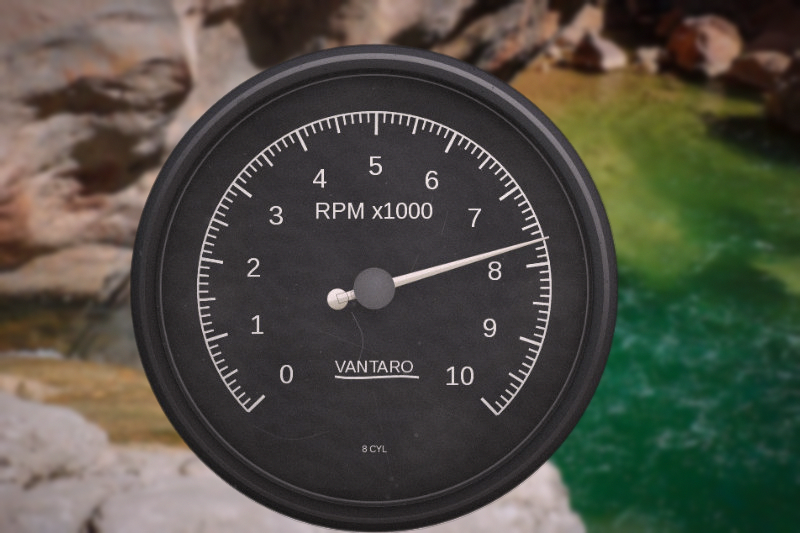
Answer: 7700
